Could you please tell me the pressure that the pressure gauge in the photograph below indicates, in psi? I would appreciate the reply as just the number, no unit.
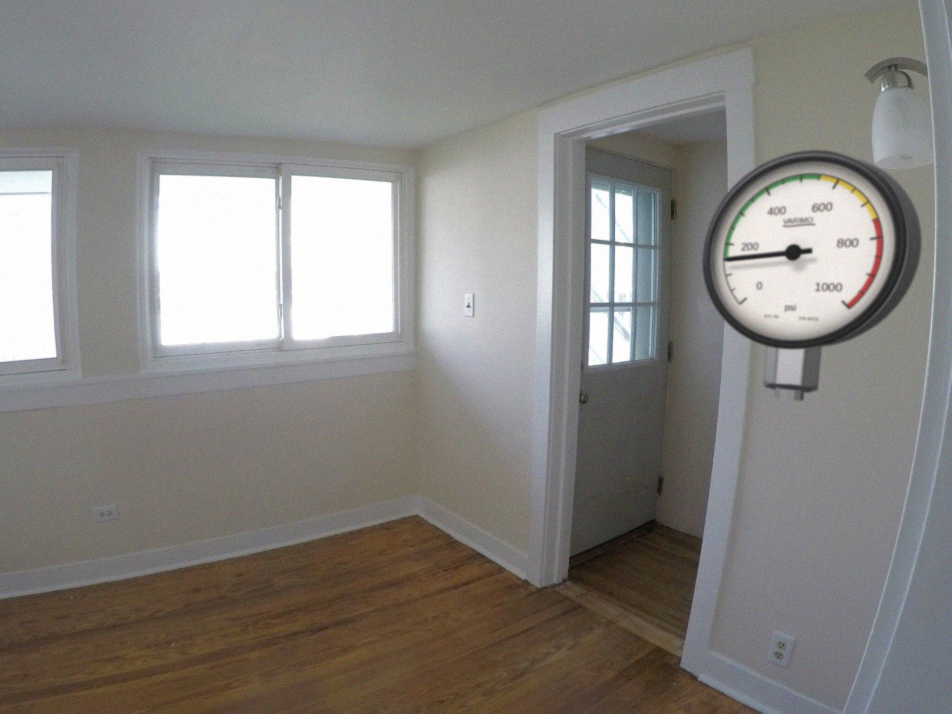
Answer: 150
